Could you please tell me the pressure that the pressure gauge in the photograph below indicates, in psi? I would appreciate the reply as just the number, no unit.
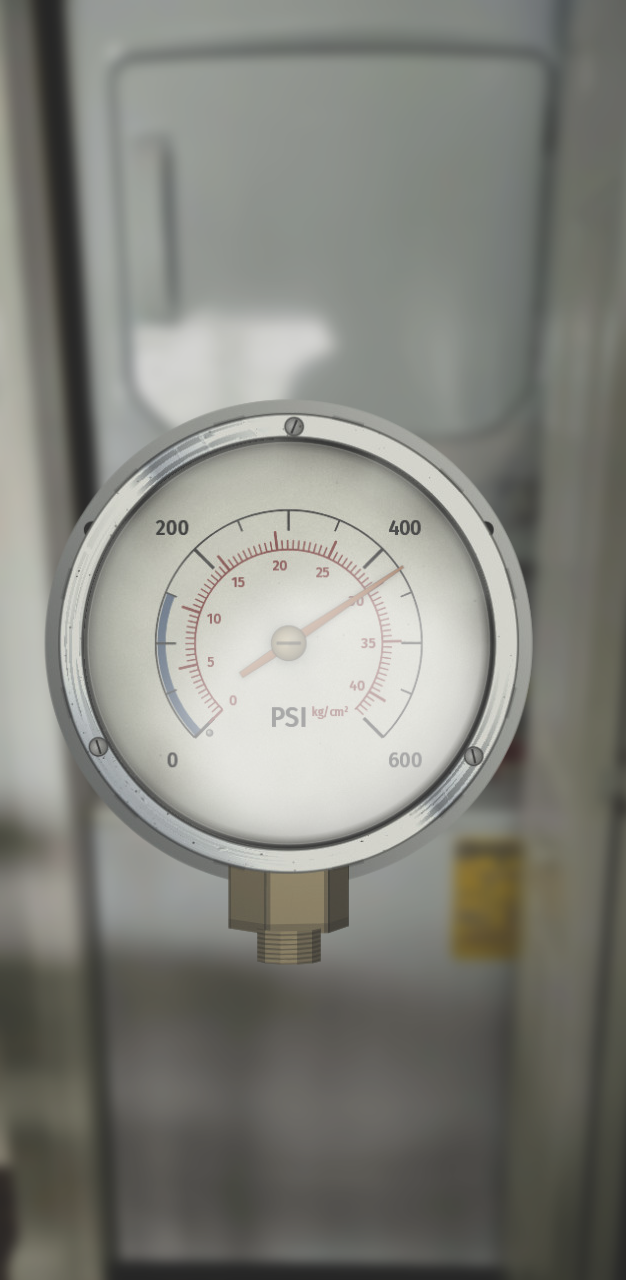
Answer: 425
